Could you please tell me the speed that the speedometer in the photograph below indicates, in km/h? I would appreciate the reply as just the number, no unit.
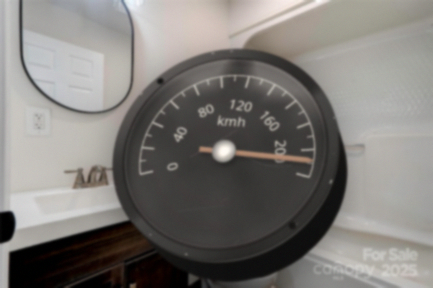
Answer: 210
